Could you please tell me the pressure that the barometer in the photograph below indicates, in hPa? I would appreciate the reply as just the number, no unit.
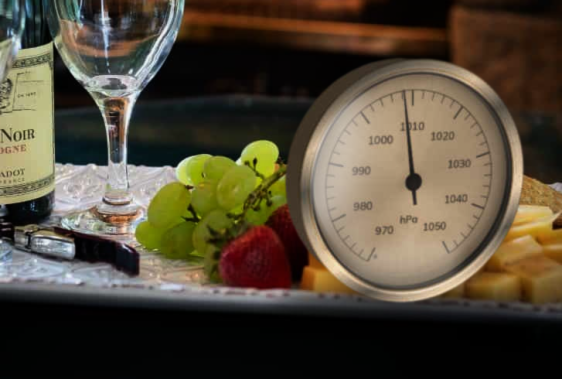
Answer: 1008
